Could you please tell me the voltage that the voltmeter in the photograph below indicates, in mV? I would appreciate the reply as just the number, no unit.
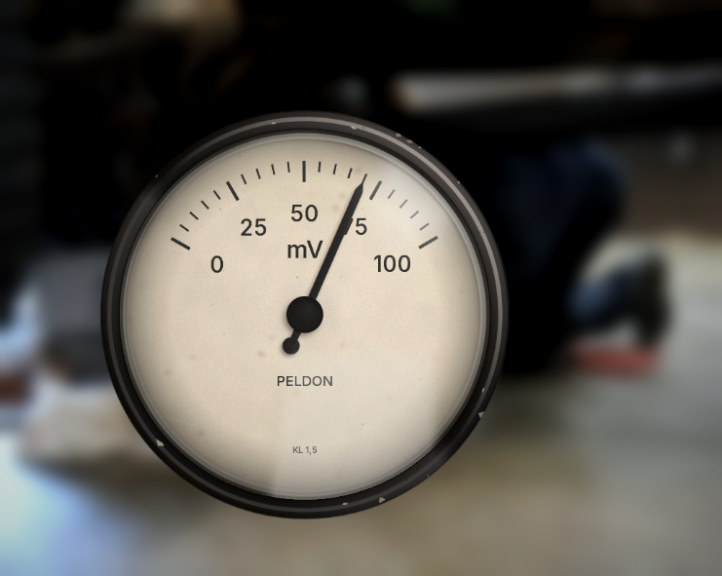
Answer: 70
